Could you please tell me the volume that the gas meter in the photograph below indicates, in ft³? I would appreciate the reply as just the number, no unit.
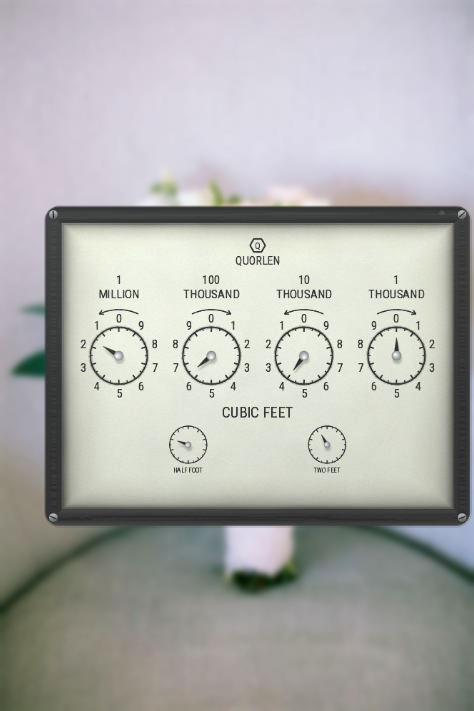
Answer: 164000
